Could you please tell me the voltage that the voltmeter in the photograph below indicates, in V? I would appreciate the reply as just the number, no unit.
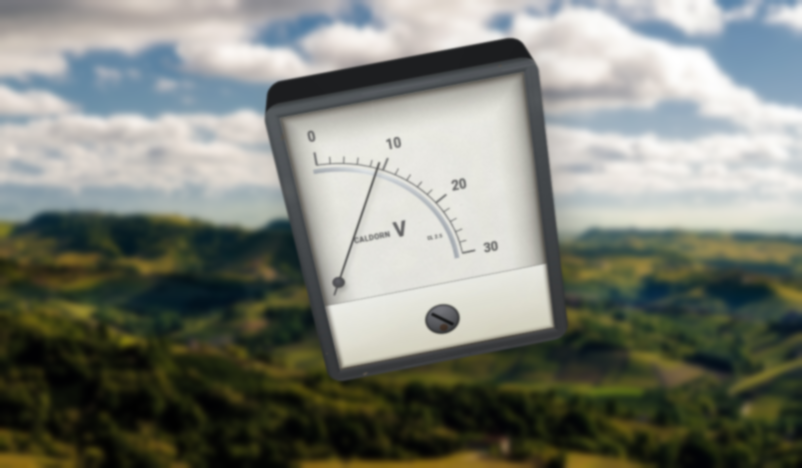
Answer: 9
